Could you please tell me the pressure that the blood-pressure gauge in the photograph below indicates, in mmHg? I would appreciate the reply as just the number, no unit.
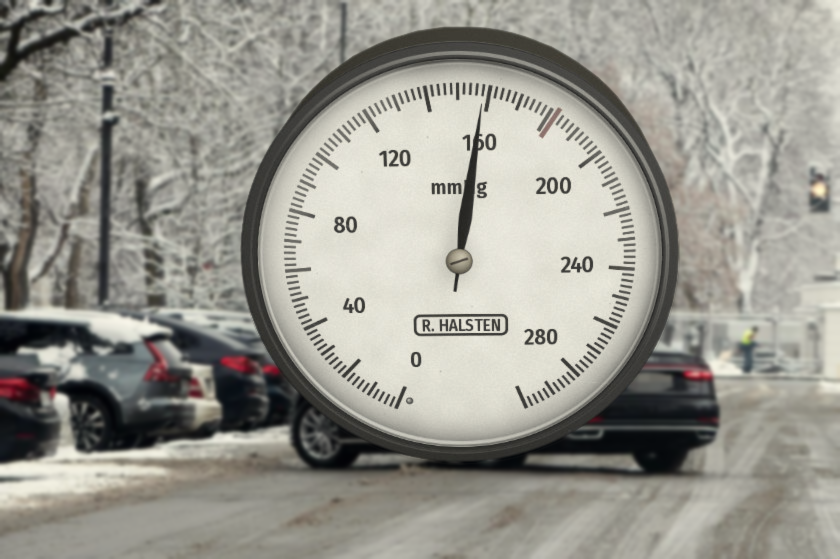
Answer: 158
